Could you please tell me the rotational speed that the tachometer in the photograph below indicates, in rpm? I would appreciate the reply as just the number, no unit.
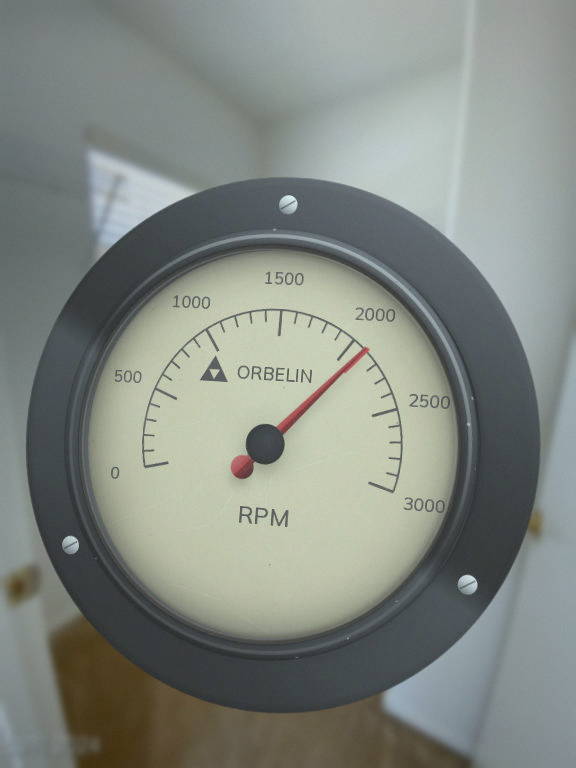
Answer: 2100
